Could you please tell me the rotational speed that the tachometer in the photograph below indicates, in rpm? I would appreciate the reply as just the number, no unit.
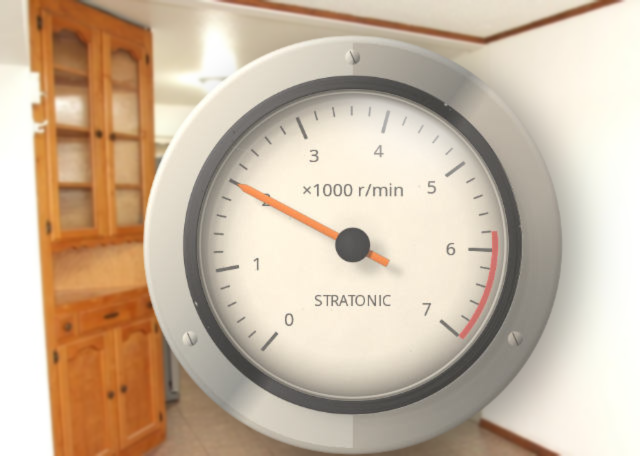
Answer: 2000
